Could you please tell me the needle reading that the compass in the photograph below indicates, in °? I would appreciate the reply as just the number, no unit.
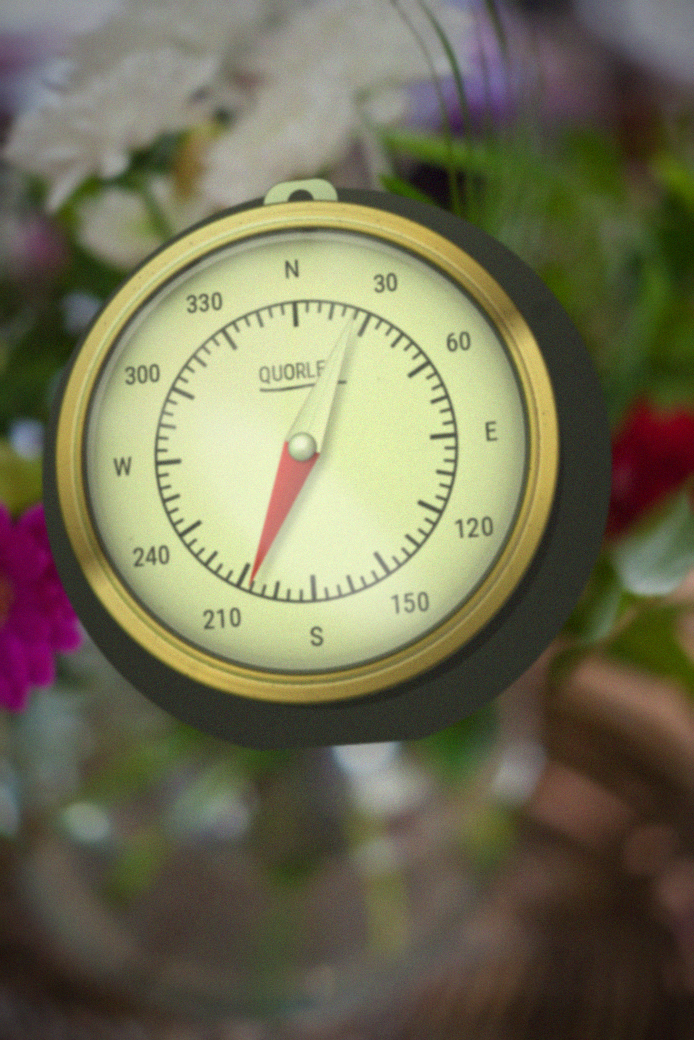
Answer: 205
